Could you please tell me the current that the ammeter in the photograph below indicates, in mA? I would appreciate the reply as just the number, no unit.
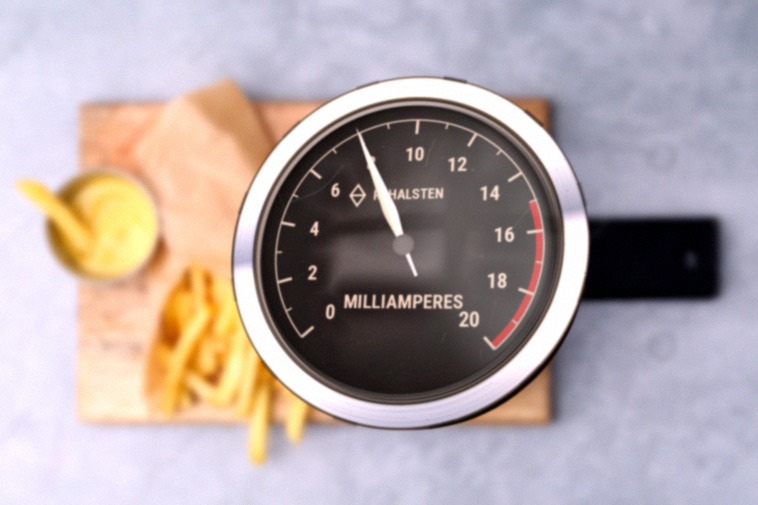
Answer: 8
